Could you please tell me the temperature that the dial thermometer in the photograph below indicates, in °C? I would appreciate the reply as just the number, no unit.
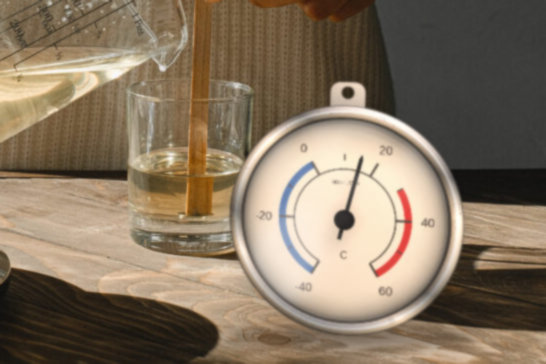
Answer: 15
